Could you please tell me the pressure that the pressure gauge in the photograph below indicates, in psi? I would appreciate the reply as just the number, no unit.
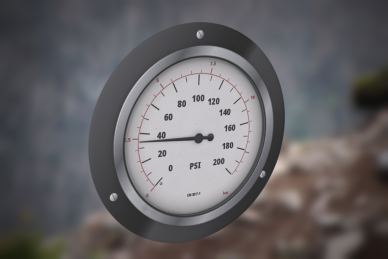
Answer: 35
